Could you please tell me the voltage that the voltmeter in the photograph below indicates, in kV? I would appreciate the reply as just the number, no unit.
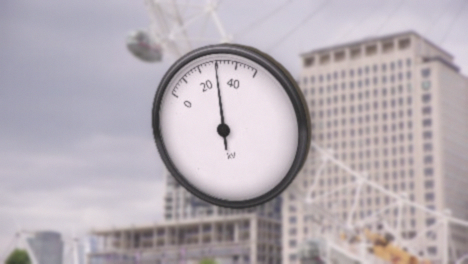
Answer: 30
